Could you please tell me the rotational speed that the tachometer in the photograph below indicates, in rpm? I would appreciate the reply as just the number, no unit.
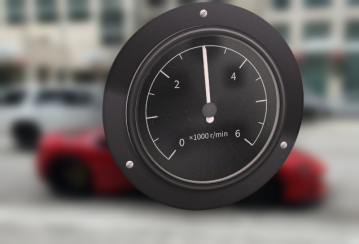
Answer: 3000
